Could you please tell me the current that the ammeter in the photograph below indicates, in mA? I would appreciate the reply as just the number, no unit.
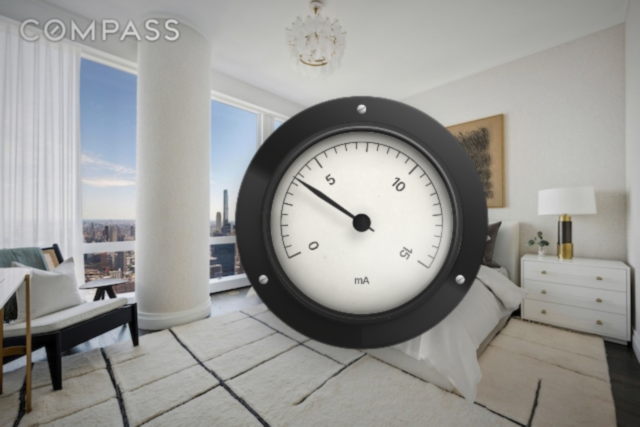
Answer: 3.75
